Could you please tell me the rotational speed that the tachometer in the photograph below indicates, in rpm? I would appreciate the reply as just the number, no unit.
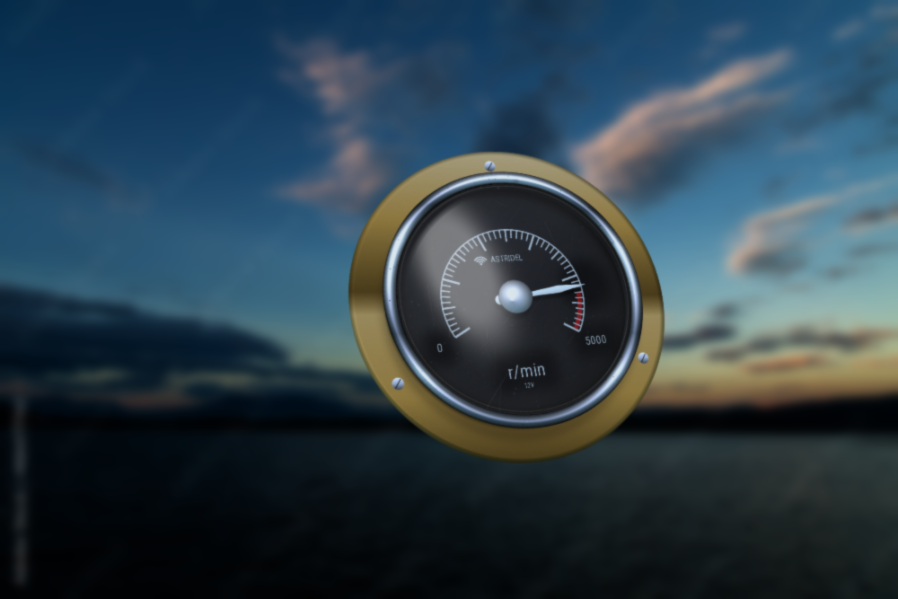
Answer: 4200
